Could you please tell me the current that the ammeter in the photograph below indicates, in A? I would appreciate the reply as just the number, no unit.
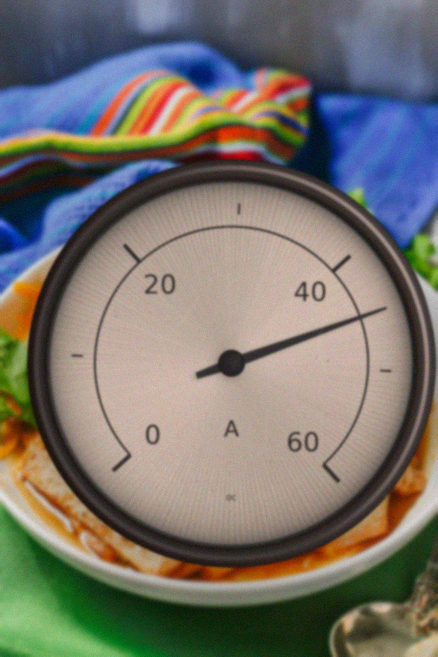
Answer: 45
